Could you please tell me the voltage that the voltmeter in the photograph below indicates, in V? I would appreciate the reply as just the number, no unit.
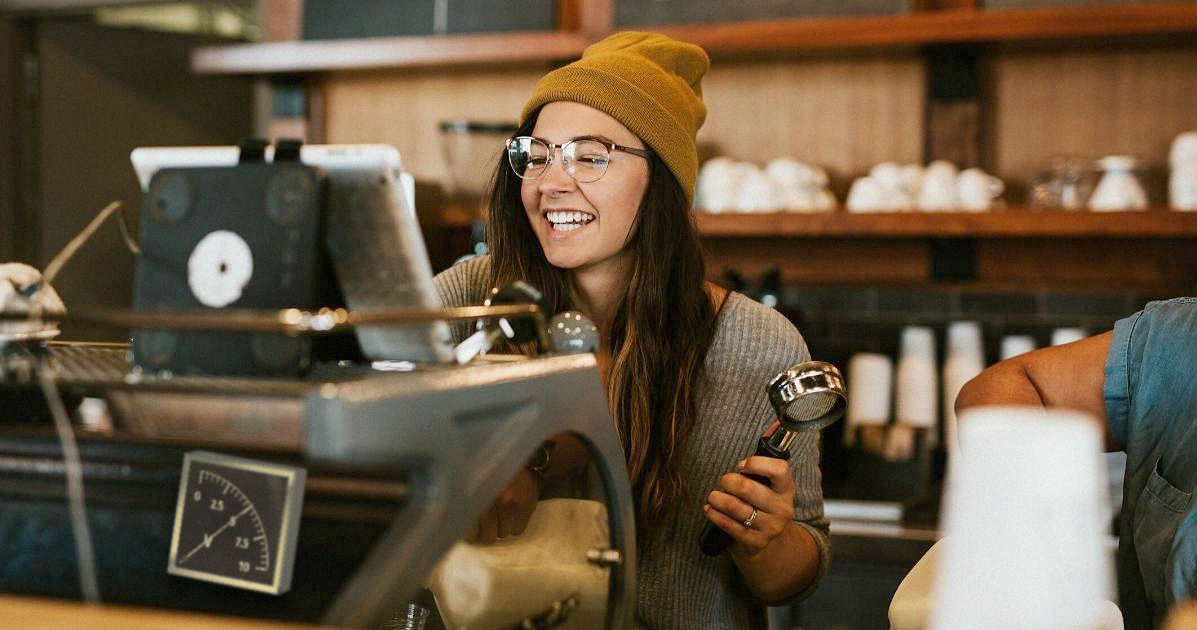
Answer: 5
